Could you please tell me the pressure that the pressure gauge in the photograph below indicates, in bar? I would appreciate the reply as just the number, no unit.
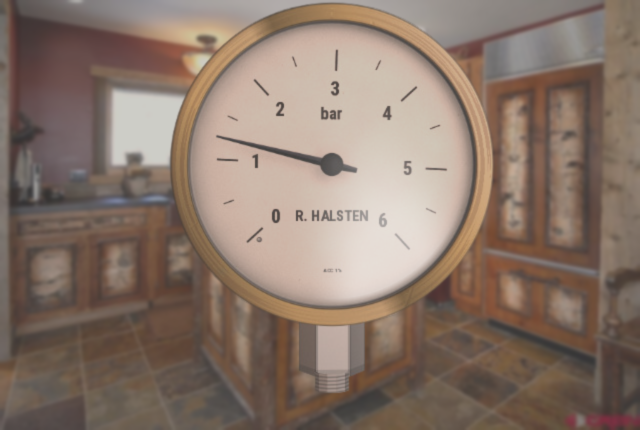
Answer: 1.25
